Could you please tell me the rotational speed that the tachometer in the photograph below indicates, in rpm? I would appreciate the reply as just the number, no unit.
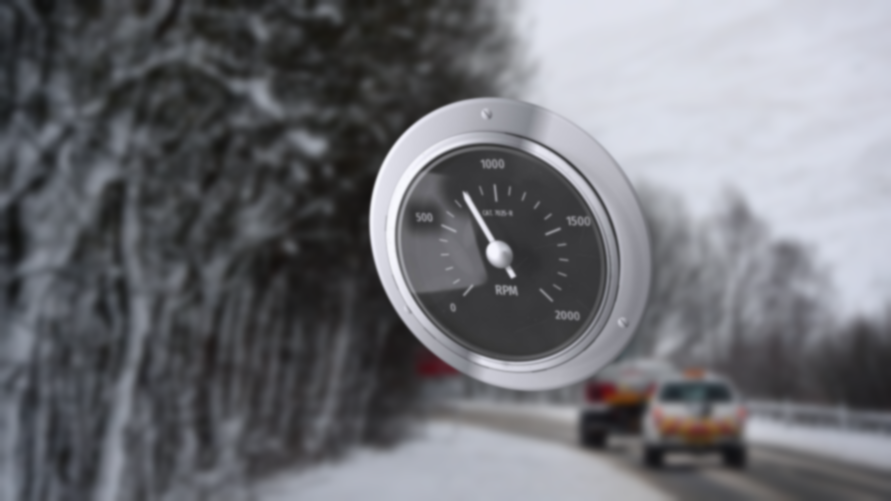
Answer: 800
